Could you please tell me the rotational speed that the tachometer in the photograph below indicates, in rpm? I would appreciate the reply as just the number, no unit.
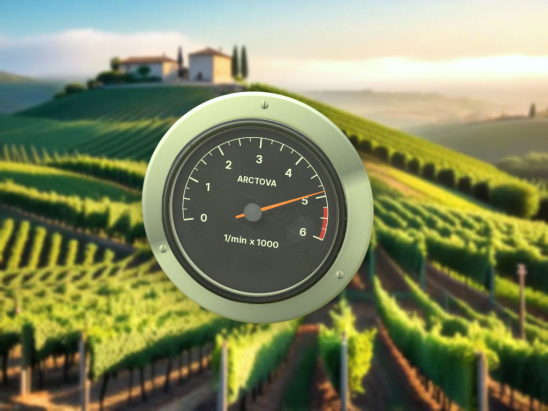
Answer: 4875
